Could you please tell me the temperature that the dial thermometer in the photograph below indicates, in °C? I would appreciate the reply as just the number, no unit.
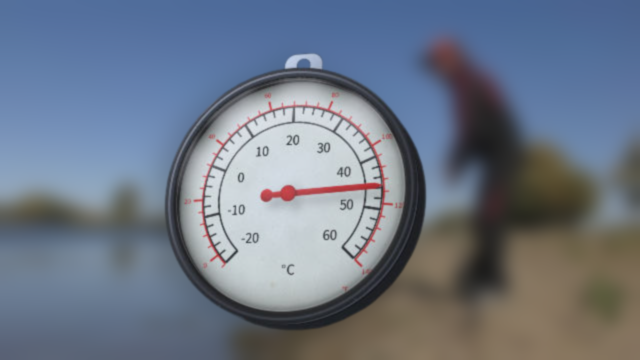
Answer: 46
